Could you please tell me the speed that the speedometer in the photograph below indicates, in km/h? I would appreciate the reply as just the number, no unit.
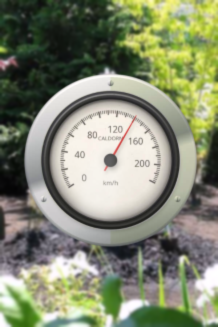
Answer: 140
